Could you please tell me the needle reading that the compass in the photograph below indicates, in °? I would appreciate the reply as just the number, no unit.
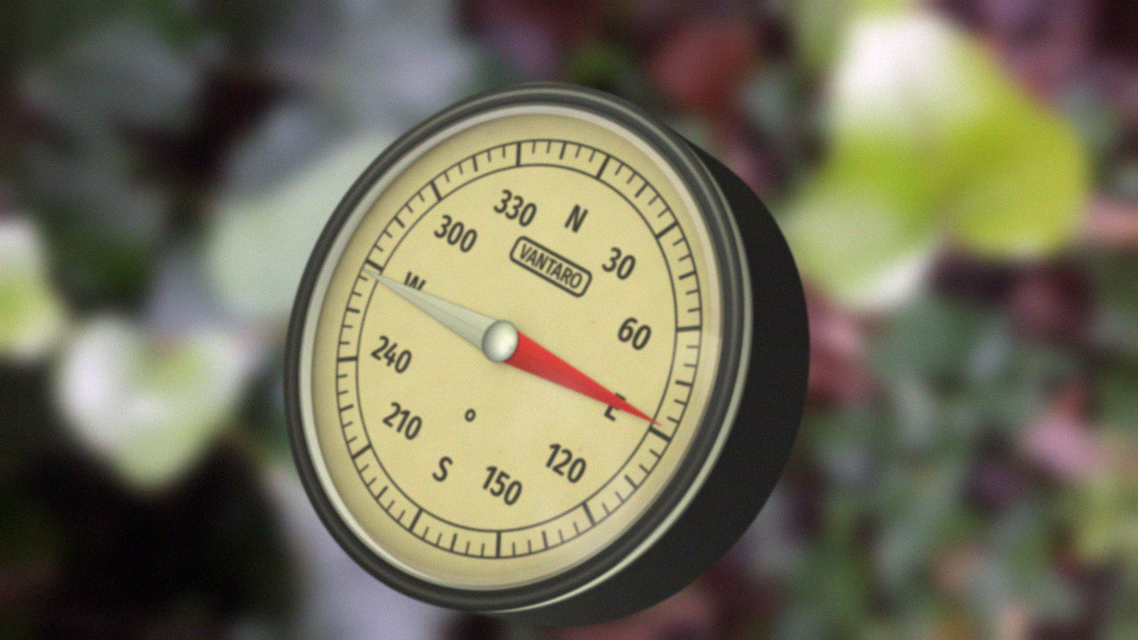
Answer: 87.5
